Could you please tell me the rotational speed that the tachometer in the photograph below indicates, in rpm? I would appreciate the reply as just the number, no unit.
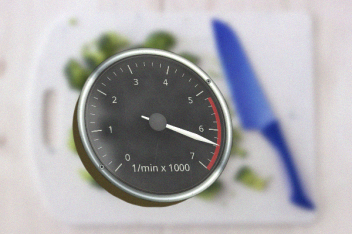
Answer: 6400
